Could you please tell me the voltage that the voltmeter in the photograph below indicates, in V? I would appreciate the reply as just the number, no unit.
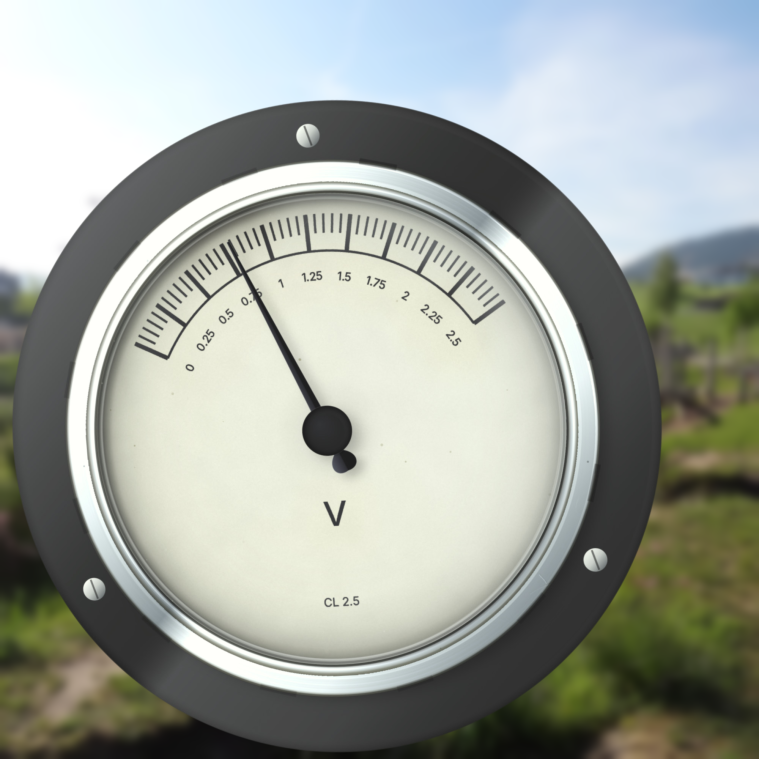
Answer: 0.8
